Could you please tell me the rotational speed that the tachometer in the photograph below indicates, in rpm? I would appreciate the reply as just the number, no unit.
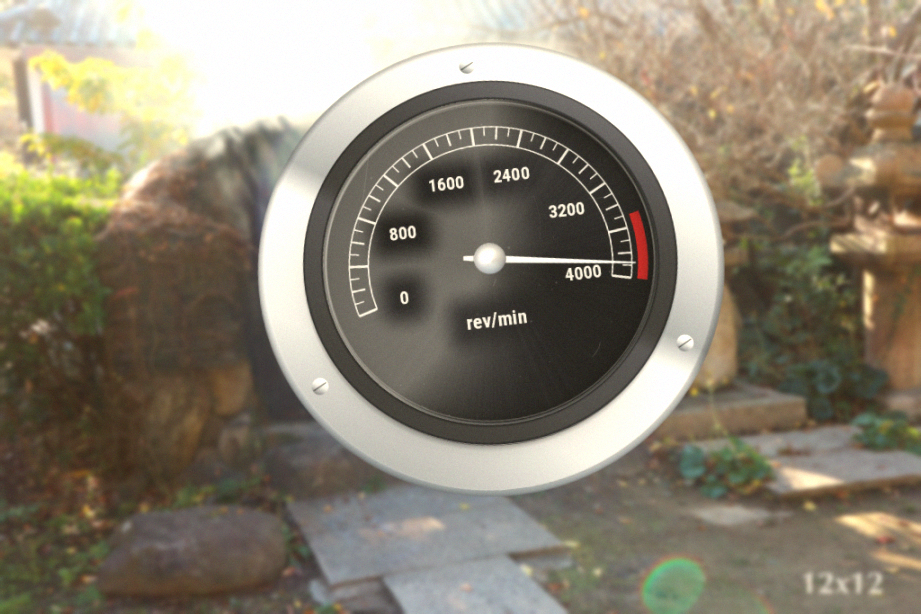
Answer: 3900
